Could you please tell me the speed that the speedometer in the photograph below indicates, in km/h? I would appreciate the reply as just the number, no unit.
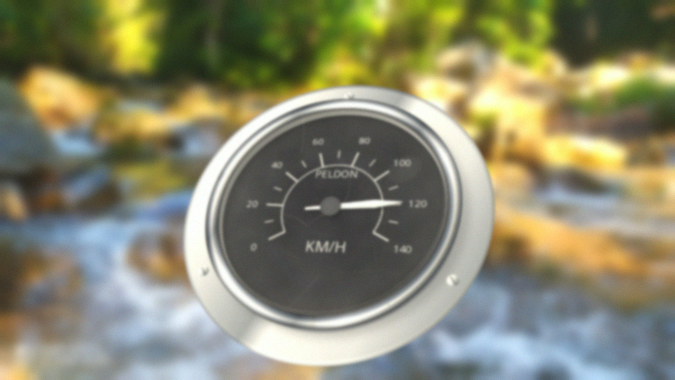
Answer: 120
